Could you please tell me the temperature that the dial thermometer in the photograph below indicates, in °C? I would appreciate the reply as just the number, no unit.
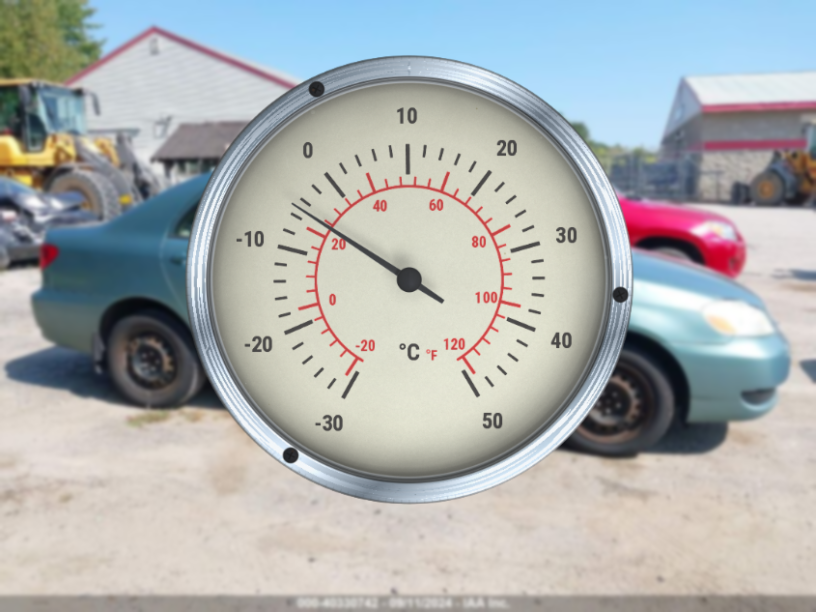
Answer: -5
